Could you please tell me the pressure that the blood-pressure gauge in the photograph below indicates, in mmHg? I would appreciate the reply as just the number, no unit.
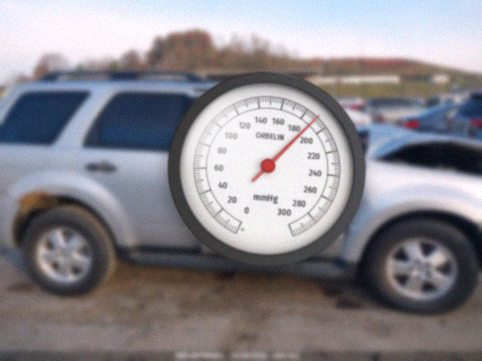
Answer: 190
